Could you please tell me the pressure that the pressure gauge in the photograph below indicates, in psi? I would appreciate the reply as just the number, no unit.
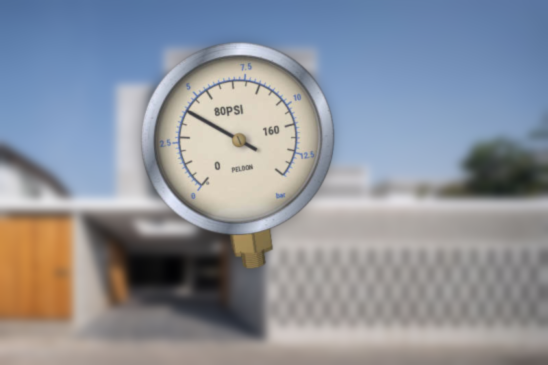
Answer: 60
